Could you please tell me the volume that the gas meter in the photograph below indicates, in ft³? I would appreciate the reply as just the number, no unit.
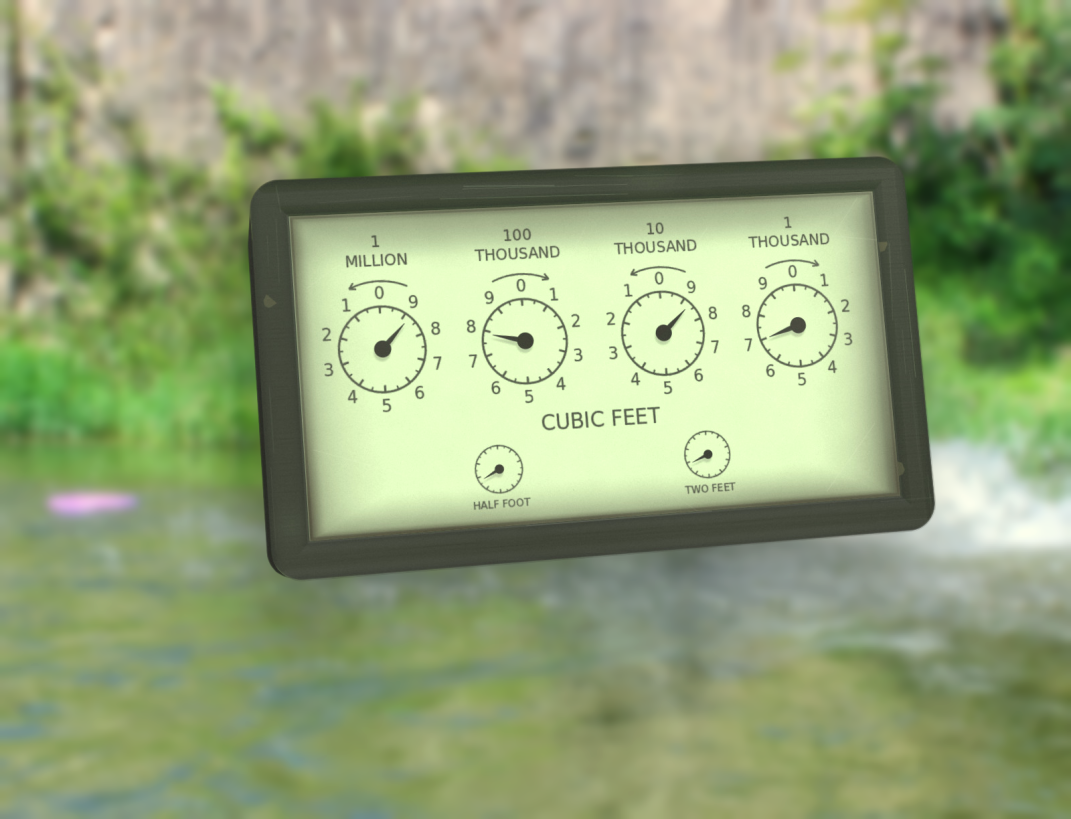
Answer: 878700
